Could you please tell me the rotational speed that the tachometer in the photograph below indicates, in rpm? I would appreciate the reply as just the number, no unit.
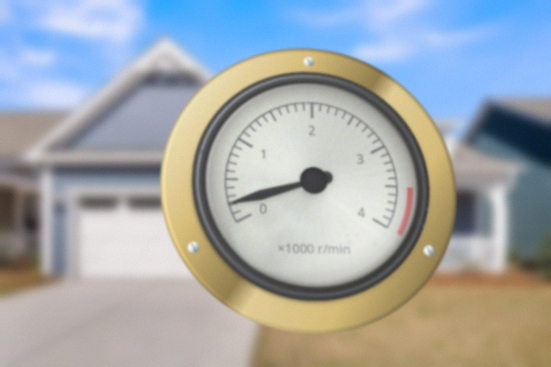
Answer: 200
